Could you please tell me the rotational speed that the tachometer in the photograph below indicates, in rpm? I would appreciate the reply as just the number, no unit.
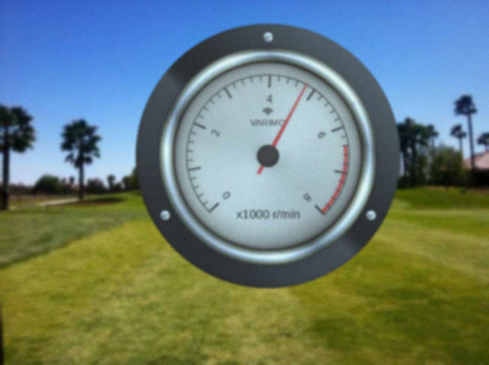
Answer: 4800
